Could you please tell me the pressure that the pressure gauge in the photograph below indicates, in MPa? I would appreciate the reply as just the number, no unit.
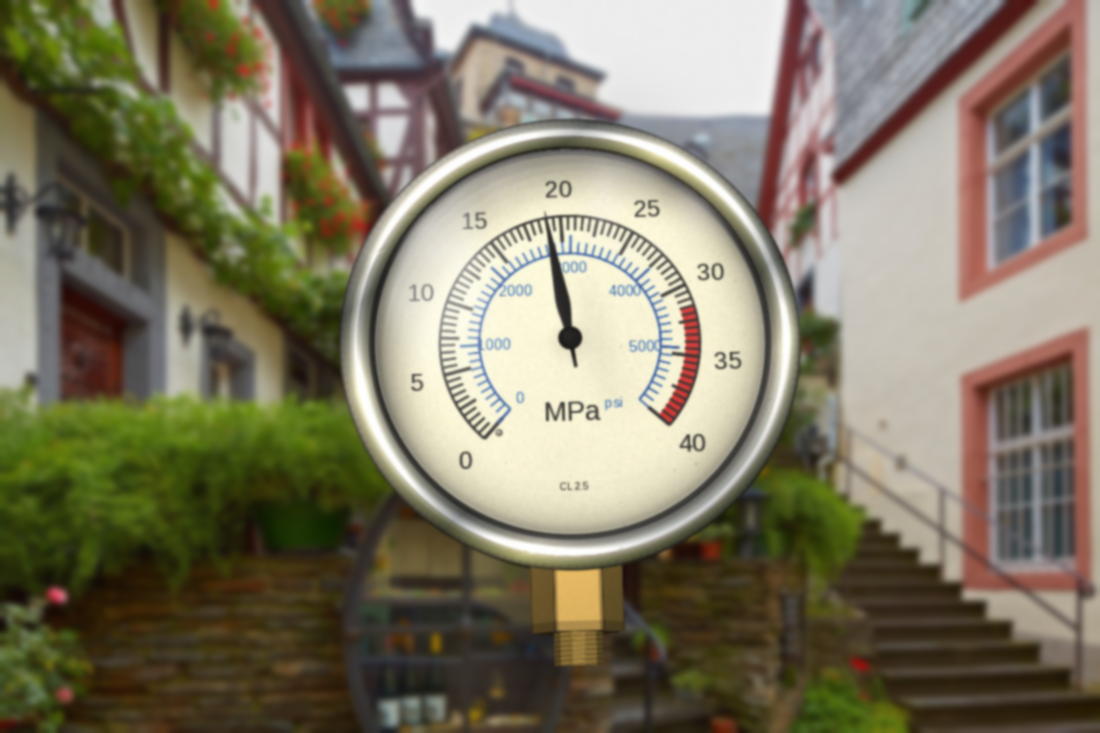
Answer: 19
